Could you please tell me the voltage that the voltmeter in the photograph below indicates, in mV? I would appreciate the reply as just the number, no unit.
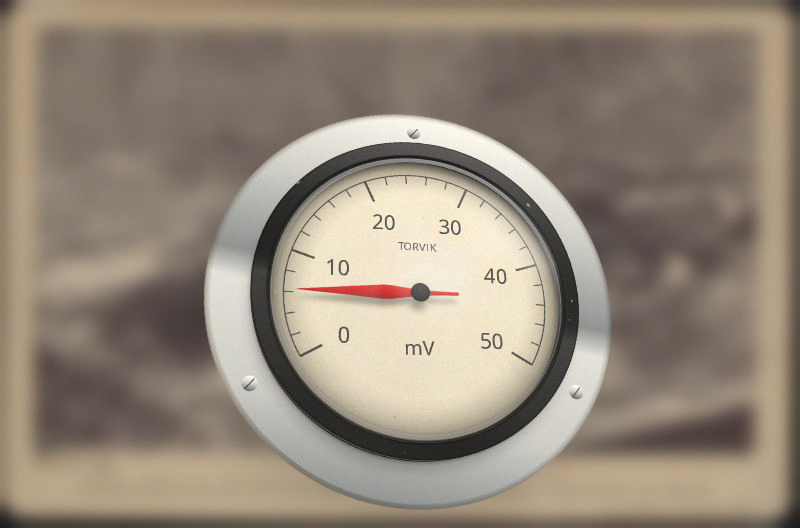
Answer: 6
